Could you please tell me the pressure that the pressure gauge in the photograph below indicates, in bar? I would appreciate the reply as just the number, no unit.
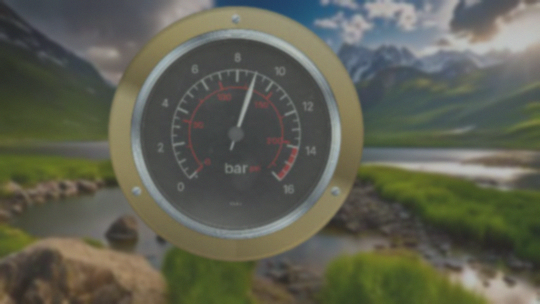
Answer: 9
